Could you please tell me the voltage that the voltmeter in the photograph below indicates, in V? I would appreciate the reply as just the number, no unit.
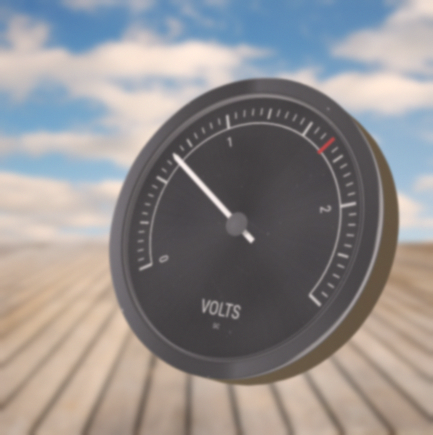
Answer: 0.65
